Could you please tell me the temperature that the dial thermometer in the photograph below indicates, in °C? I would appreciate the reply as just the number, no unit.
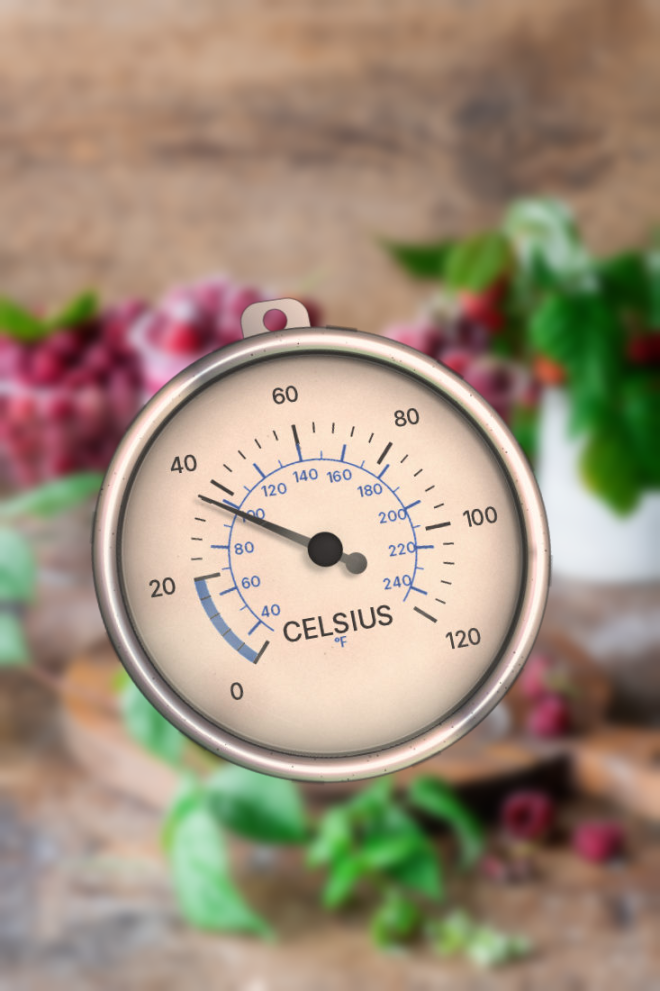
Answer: 36
